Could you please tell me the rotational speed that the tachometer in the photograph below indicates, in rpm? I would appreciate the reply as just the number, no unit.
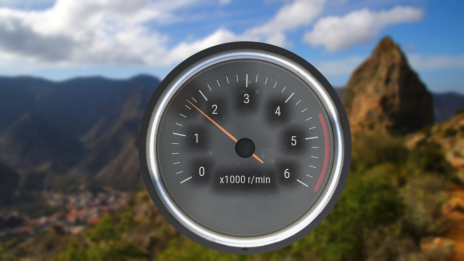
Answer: 1700
